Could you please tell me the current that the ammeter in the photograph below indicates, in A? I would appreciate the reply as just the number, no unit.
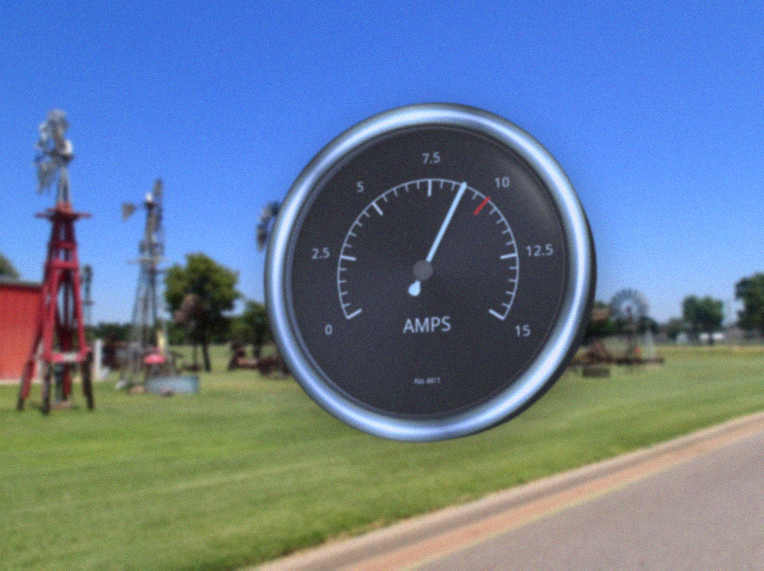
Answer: 9
